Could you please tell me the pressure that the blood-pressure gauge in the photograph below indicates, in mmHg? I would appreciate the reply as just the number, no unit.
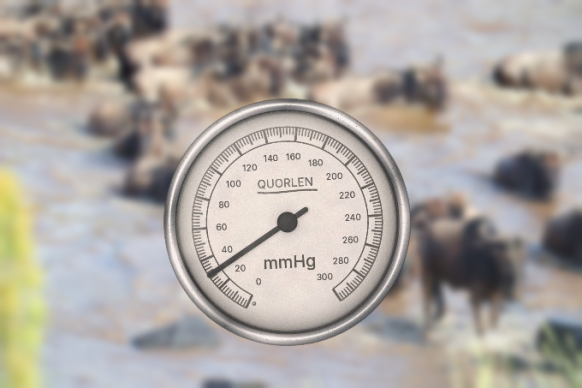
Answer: 30
